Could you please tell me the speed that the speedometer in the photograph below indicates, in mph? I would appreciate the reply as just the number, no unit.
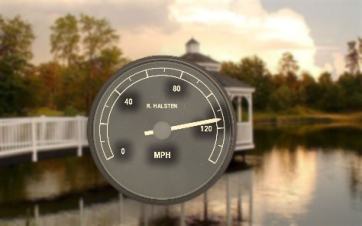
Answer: 115
